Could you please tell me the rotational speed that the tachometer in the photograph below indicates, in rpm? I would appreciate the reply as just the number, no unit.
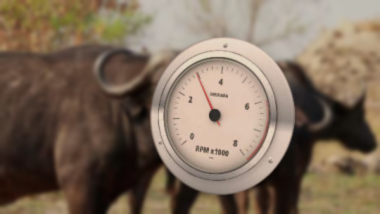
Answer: 3000
